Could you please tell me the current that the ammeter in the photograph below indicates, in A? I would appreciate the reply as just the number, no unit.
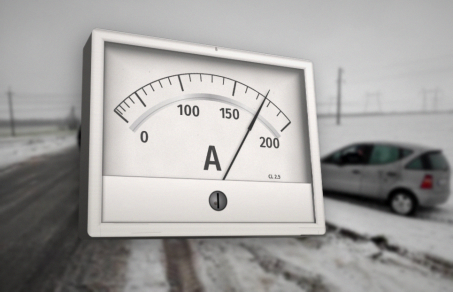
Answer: 175
